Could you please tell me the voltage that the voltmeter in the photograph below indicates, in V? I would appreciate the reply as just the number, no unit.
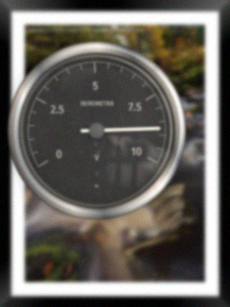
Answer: 8.75
